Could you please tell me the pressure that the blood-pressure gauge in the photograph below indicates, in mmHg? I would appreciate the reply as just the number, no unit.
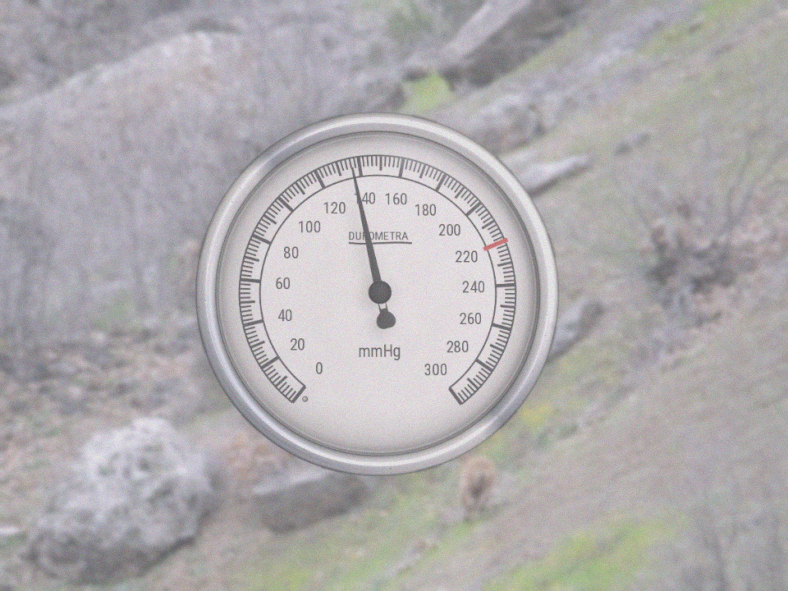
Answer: 136
